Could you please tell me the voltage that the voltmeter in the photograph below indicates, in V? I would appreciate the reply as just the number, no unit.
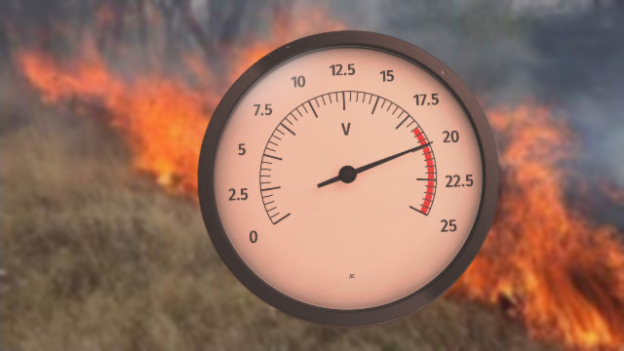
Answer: 20
